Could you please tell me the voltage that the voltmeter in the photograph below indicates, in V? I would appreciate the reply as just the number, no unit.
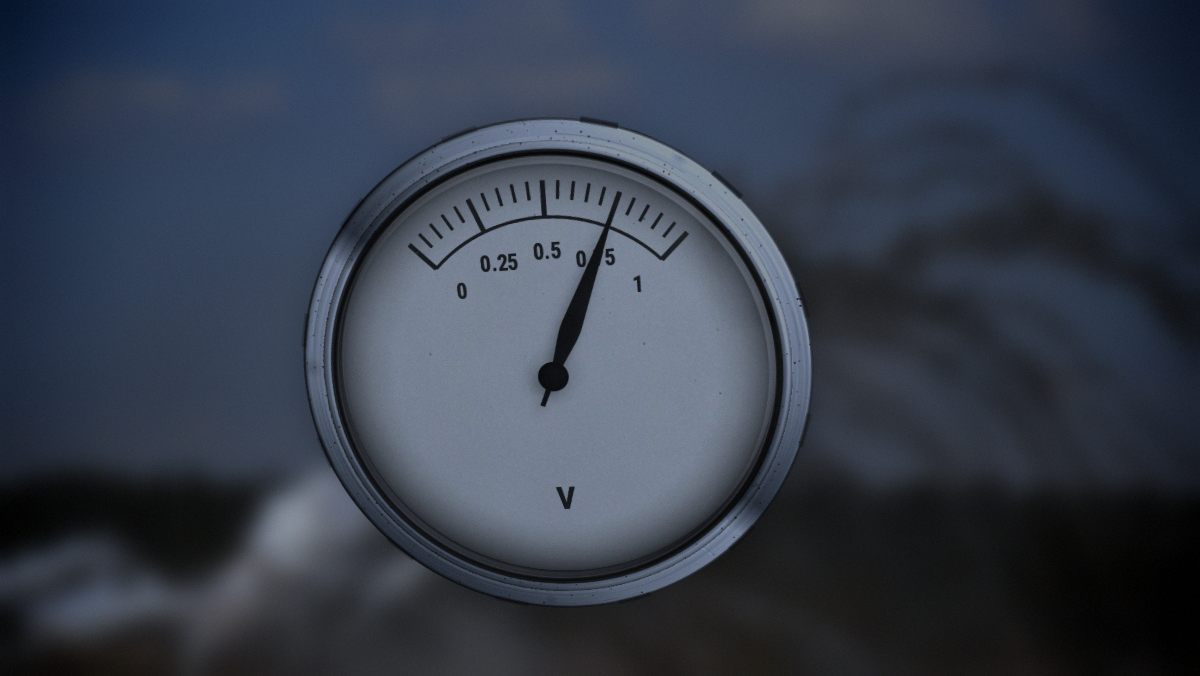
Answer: 0.75
